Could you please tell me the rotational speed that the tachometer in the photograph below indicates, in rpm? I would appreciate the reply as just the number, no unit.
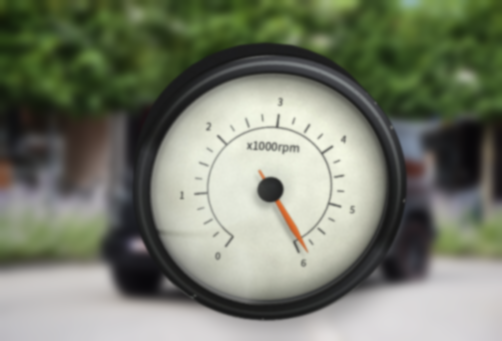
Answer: 5875
